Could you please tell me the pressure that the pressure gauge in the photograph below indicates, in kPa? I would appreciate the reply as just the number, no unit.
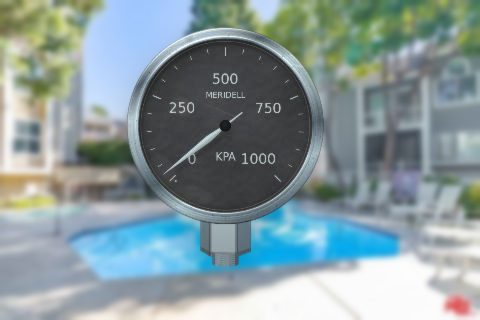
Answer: 25
